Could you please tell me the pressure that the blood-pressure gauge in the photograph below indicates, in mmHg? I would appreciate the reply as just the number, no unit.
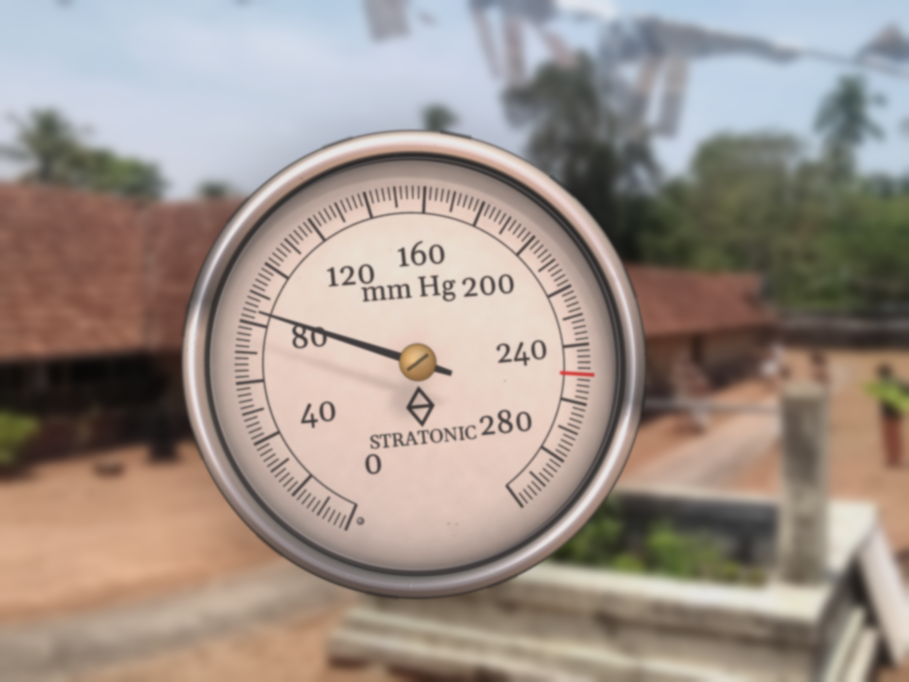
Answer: 84
